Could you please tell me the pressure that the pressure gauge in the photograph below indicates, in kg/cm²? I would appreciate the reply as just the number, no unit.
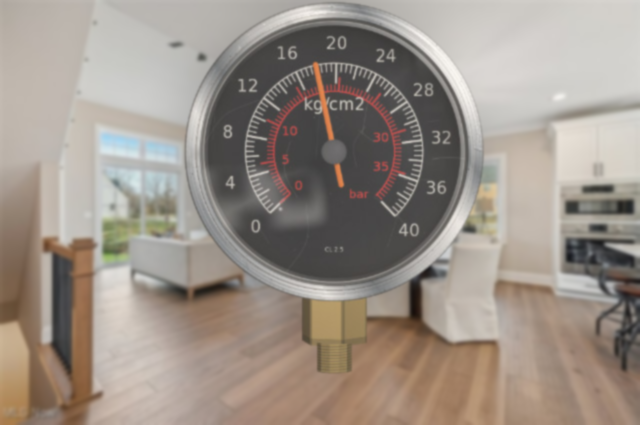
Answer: 18
